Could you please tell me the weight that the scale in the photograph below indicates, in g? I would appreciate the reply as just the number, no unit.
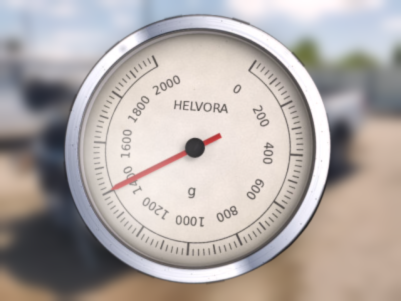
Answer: 1400
